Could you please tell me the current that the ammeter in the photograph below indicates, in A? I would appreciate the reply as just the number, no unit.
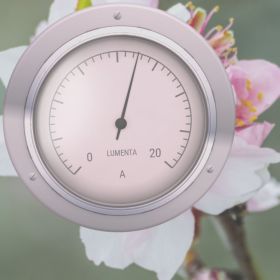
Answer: 11.25
